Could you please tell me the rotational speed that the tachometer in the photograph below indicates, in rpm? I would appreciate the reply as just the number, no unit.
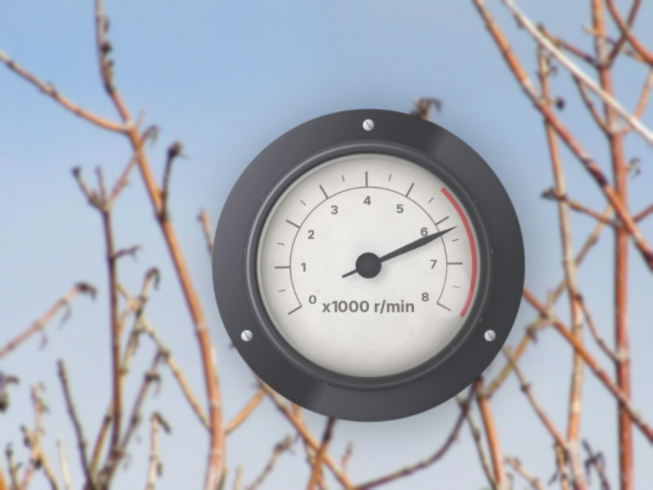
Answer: 6250
